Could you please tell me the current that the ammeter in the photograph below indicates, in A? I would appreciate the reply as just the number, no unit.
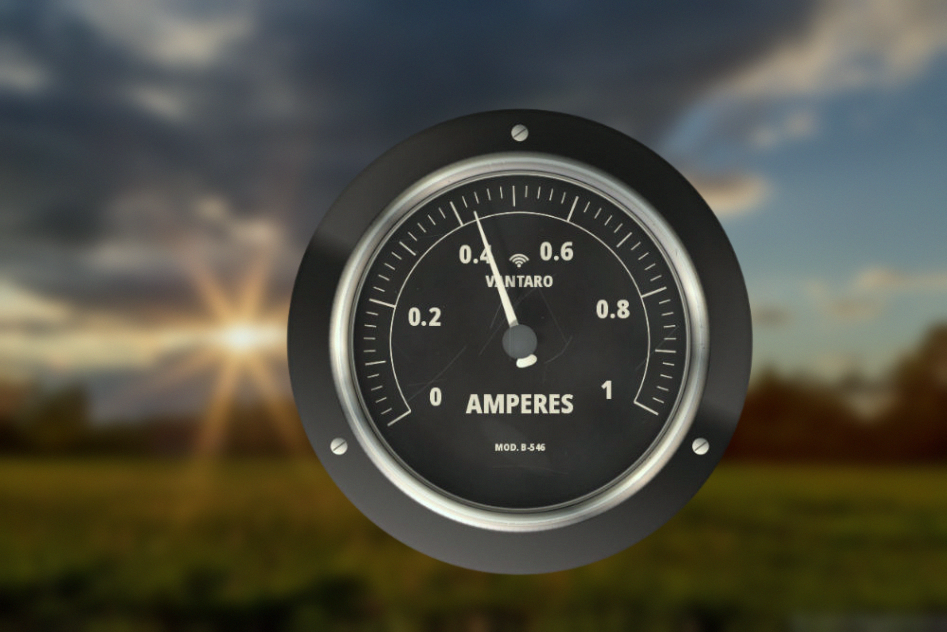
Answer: 0.43
